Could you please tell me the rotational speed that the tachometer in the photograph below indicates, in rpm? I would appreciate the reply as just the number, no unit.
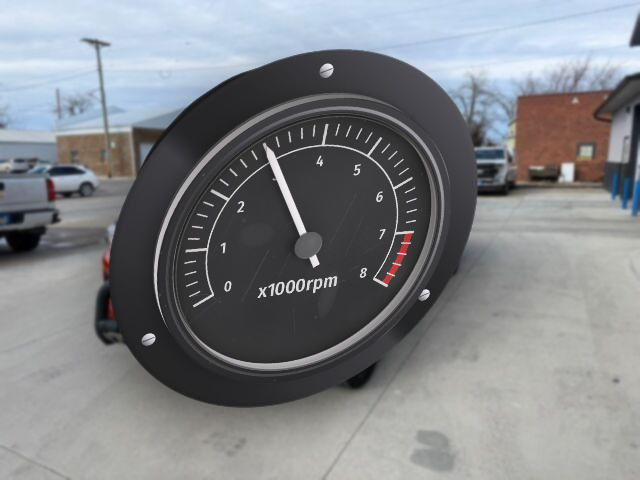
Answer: 3000
